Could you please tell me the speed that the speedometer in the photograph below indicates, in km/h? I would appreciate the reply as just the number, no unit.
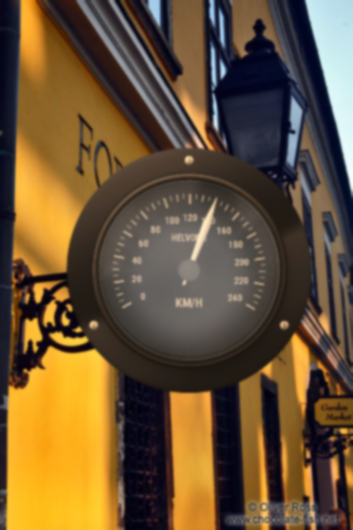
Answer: 140
